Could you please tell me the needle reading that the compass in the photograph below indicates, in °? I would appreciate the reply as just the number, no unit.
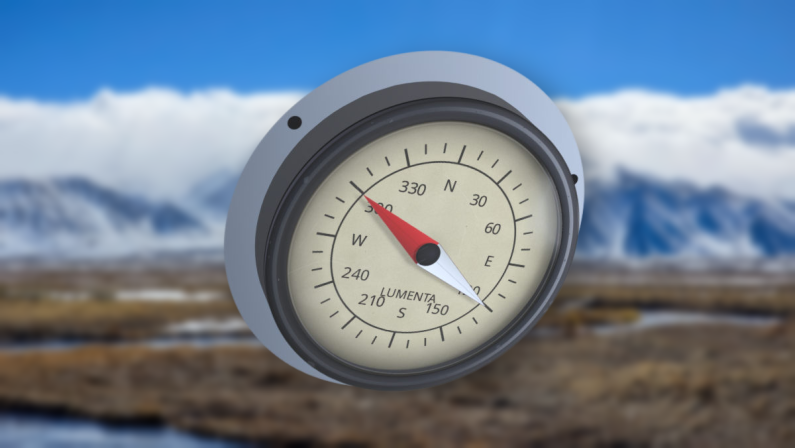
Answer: 300
